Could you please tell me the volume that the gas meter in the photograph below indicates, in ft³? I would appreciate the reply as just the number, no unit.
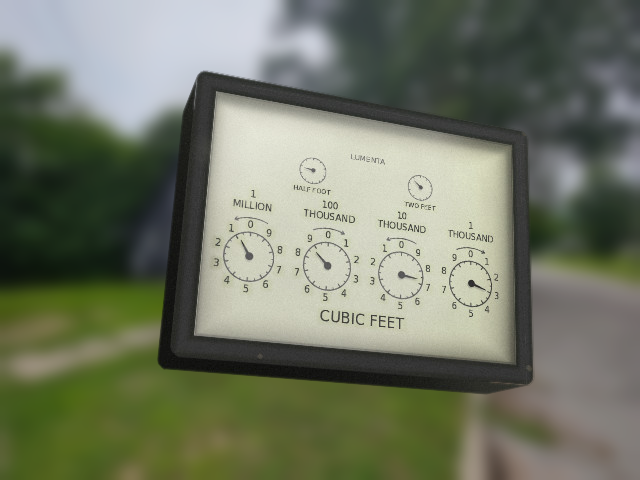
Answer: 87300
